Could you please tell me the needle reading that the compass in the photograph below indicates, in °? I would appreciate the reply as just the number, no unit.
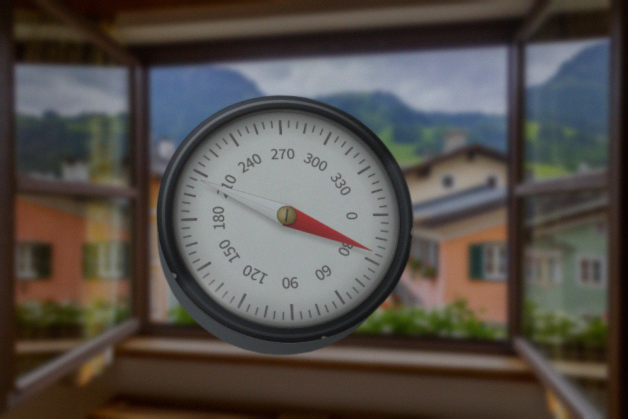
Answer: 25
